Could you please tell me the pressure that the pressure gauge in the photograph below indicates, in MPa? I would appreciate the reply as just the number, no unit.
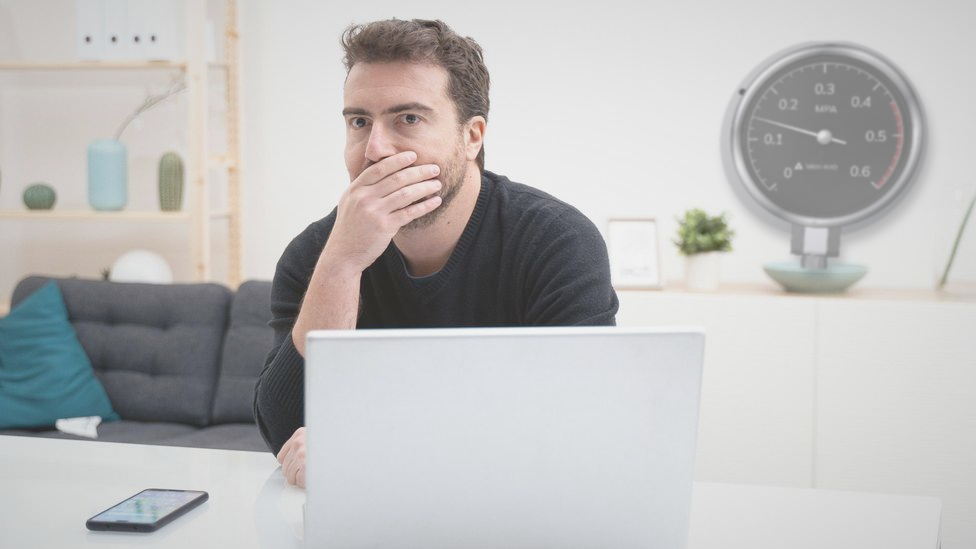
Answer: 0.14
